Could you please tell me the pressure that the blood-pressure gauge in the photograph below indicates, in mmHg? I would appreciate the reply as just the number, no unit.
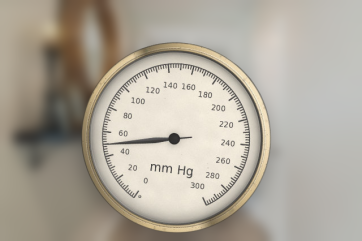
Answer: 50
